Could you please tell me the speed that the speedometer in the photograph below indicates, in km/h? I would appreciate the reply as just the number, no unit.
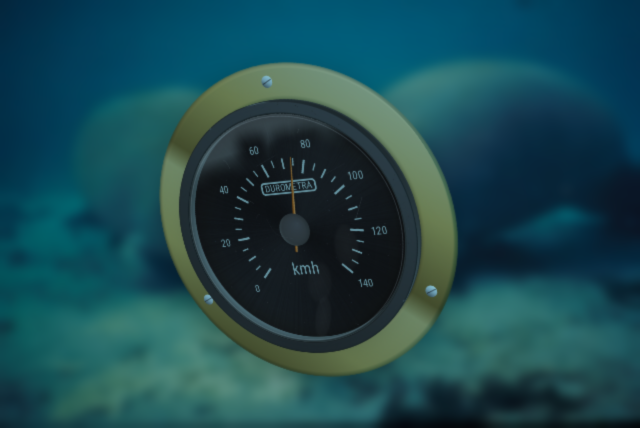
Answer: 75
